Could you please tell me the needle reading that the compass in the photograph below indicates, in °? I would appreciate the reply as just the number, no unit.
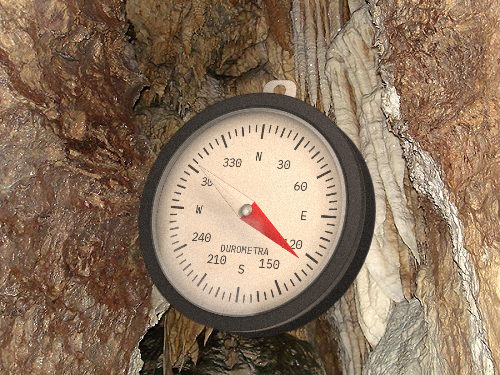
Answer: 125
